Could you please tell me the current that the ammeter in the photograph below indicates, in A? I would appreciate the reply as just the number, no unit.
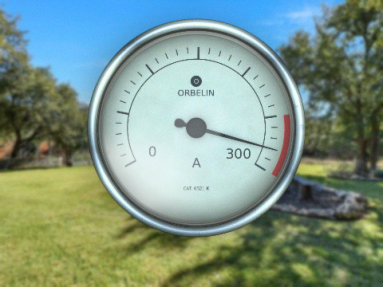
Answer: 280
